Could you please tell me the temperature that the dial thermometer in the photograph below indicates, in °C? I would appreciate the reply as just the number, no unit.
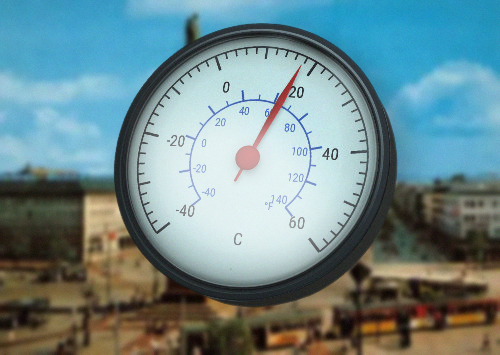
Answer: 18
